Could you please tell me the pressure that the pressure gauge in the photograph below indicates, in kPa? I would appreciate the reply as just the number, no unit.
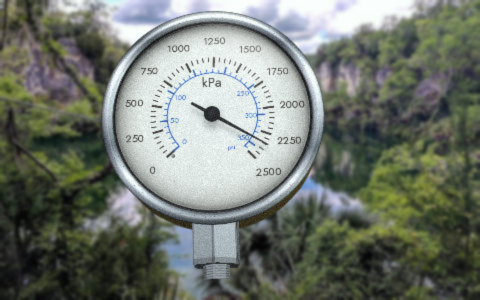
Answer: 2350
